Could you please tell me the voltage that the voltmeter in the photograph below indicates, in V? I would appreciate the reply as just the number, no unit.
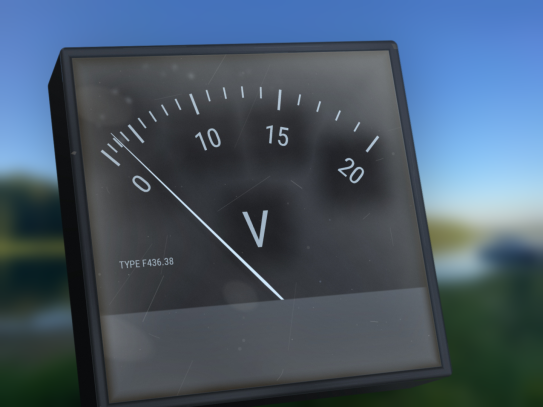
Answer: 3
